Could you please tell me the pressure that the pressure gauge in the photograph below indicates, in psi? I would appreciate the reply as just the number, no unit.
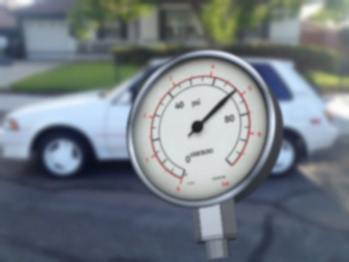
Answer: 70
